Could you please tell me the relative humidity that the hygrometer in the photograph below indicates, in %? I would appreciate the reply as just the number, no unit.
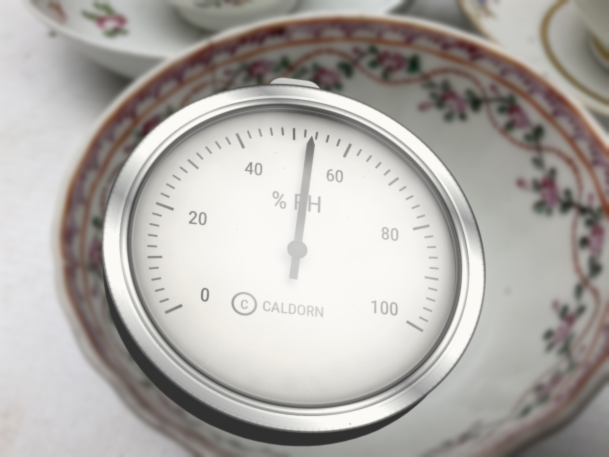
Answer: 53
